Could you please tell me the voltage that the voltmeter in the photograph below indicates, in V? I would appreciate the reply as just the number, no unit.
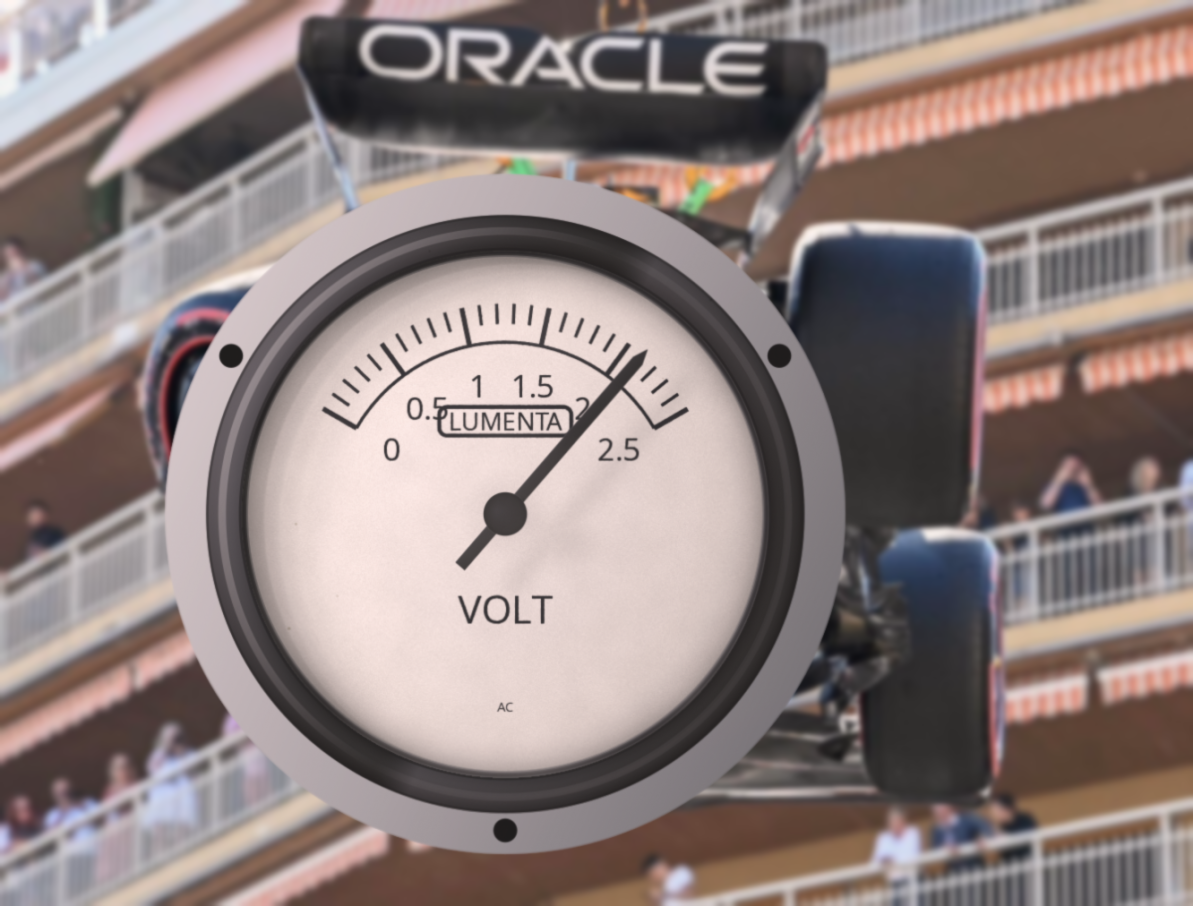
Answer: 2.1
